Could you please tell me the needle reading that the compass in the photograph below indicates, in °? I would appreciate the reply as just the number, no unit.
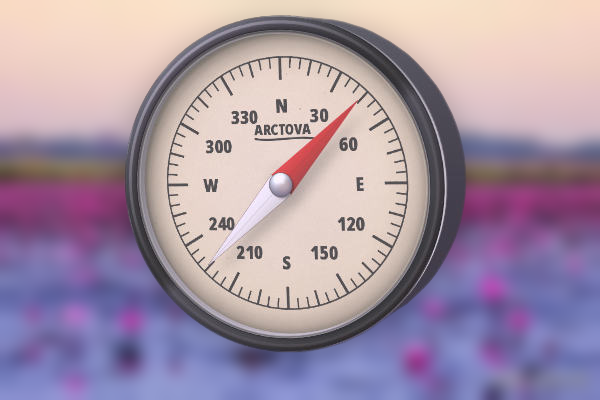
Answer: 45
